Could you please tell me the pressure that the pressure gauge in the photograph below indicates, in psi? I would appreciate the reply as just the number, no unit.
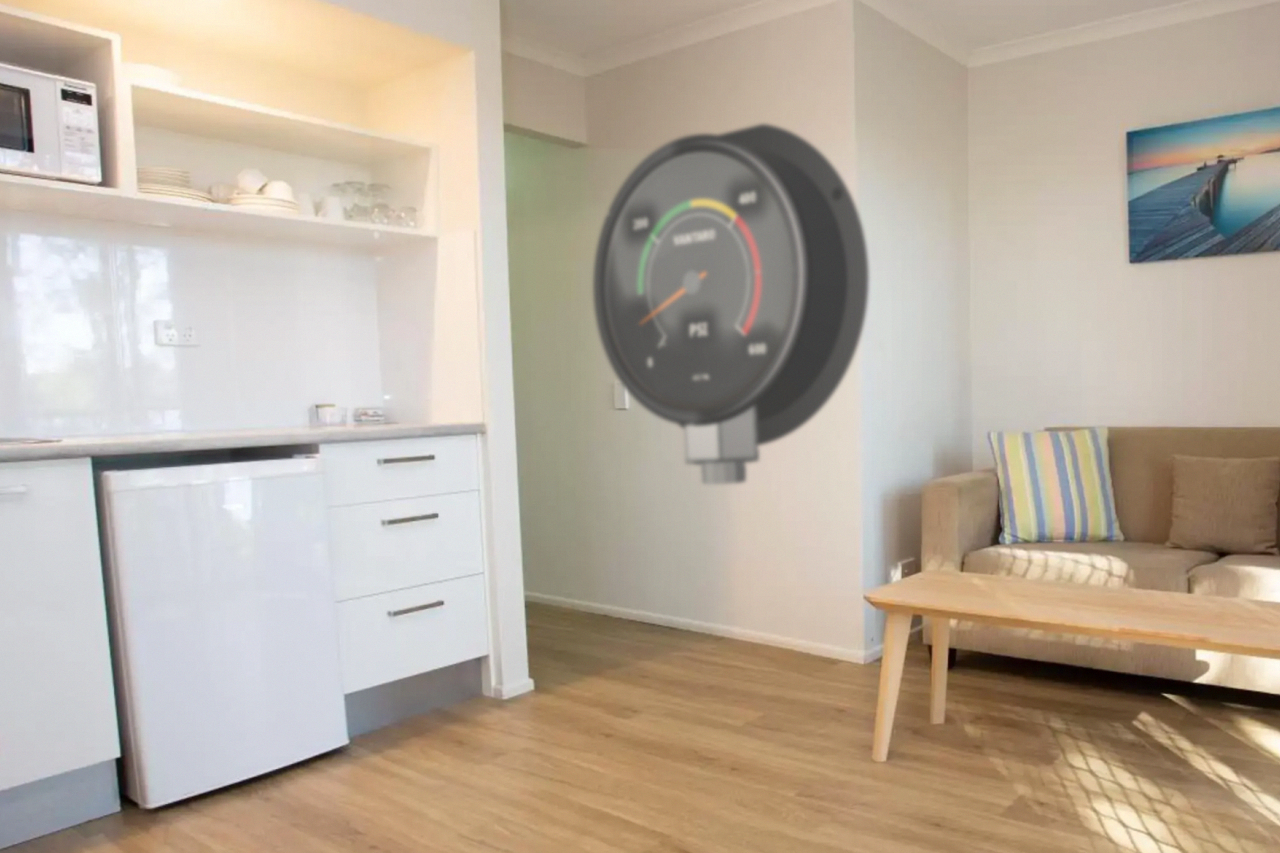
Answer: 50
